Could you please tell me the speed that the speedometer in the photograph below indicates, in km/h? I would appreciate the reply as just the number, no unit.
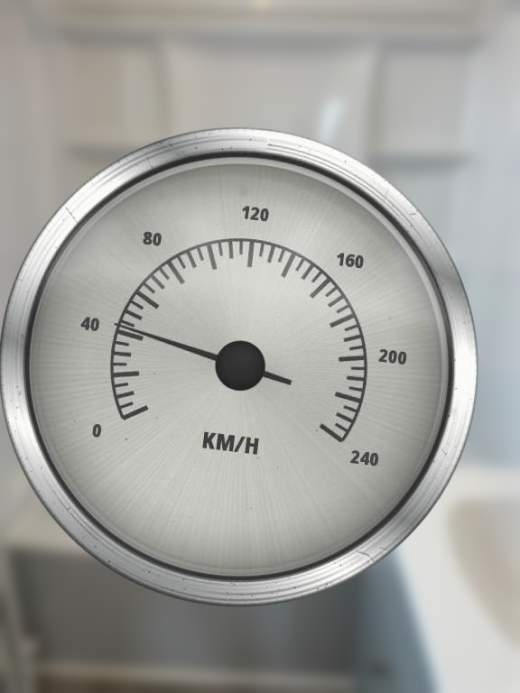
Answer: 42.5
